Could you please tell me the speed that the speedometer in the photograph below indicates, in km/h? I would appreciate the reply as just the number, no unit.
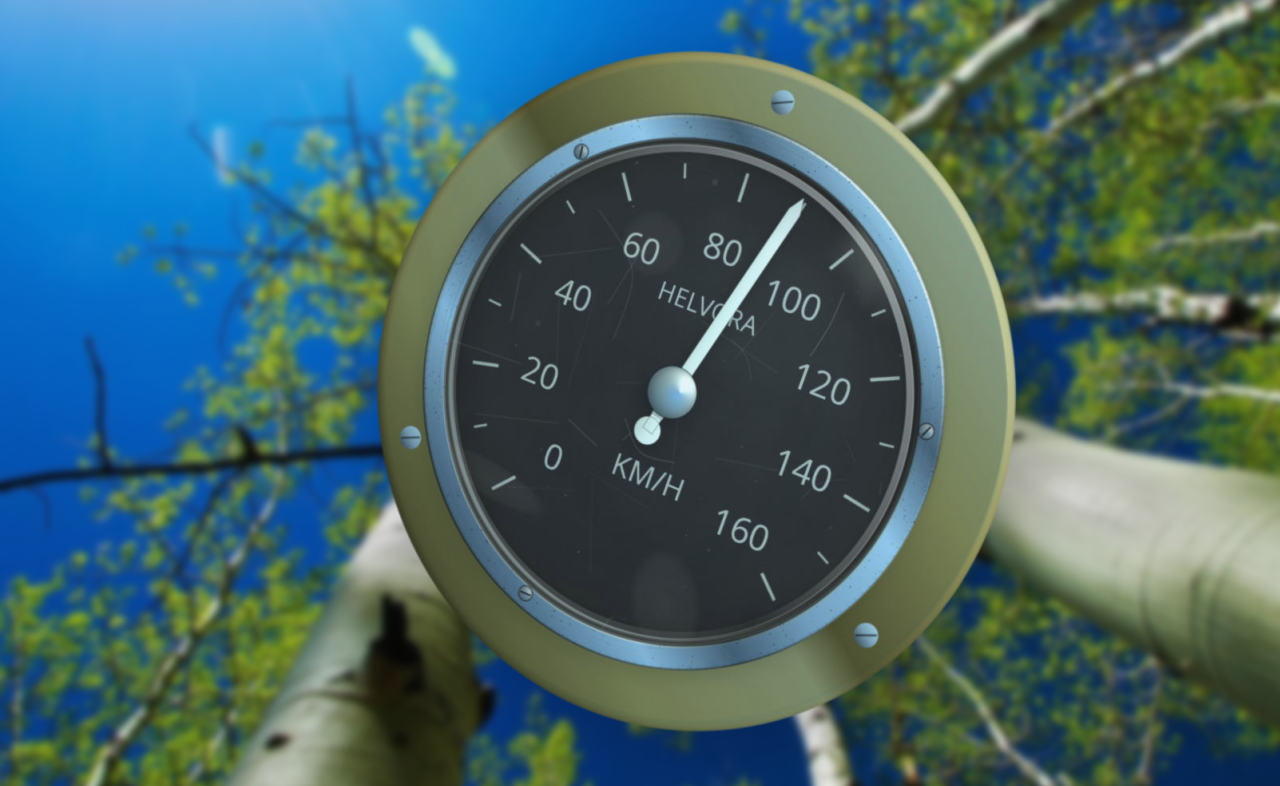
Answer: 90
